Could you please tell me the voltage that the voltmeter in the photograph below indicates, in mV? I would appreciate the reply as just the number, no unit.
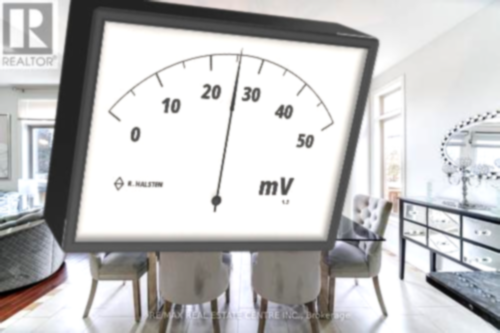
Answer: 25
